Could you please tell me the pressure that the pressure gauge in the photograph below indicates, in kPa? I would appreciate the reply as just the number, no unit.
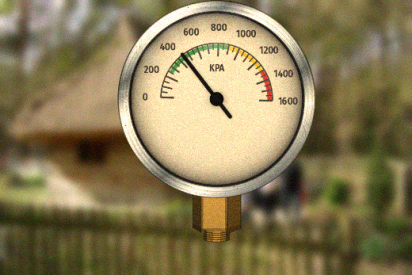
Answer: 450
